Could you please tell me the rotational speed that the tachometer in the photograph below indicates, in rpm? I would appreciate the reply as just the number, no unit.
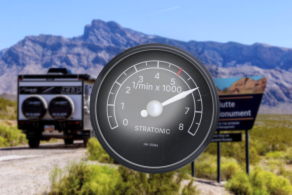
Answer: 6000
